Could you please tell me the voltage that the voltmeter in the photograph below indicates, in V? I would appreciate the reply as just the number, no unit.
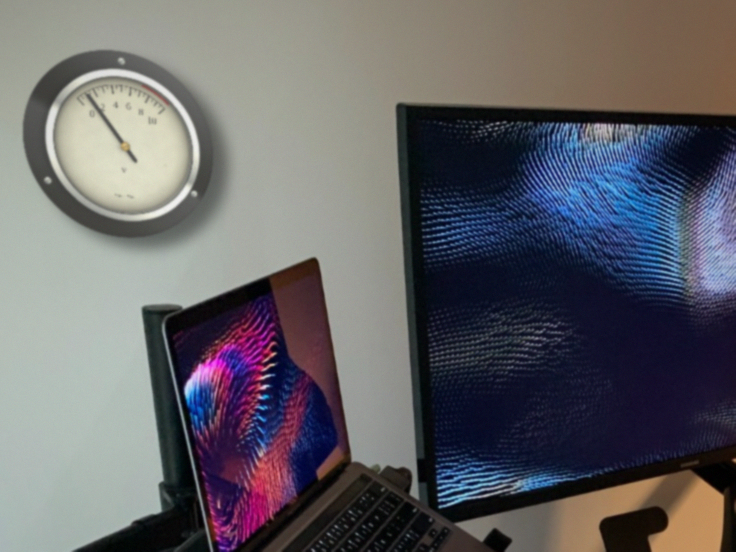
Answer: 1
